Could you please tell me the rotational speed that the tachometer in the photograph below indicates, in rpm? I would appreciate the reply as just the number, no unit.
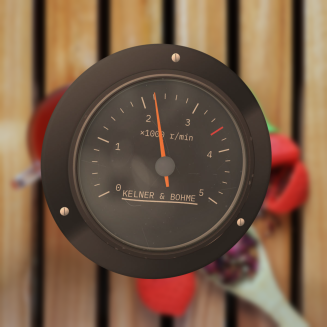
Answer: 2200
